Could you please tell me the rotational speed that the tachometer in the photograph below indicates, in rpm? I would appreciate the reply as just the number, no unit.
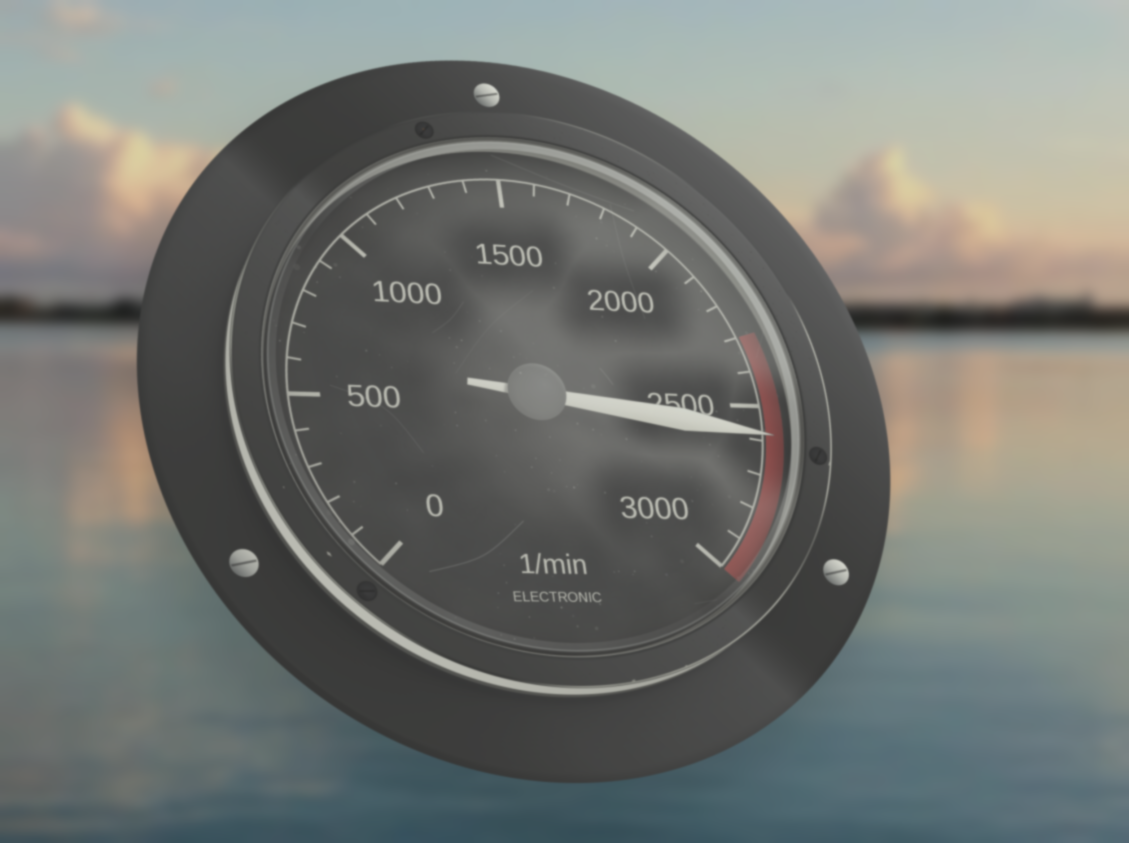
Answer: 2600
